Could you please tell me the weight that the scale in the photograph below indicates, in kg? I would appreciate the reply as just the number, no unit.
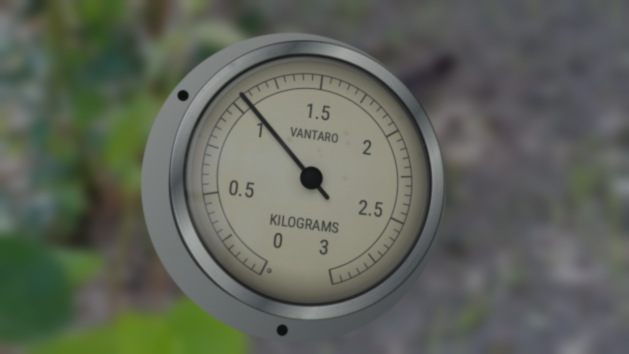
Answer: 1.05
